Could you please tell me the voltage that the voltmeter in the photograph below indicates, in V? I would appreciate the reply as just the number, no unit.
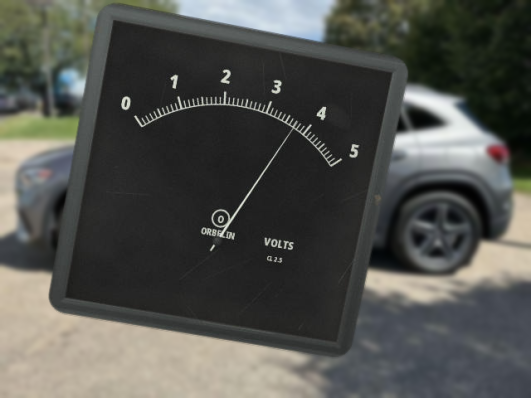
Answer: 3.7
